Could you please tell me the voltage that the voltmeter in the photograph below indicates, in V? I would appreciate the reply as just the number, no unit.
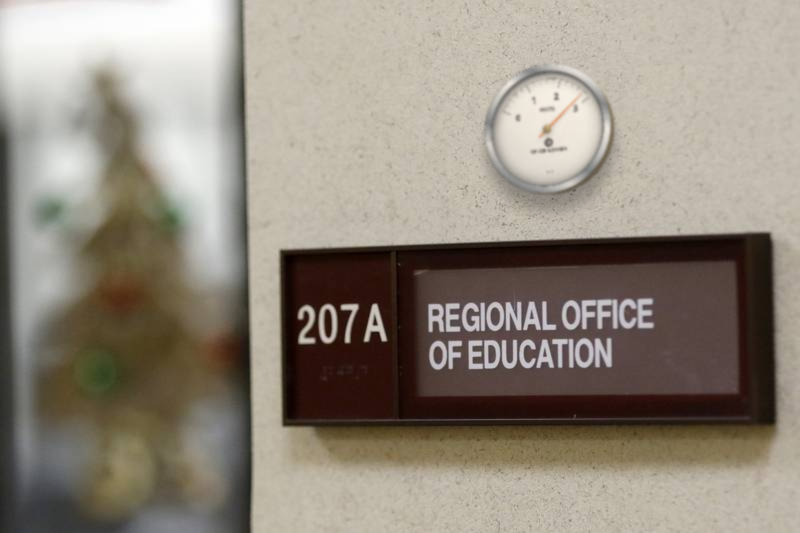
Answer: 2.8
